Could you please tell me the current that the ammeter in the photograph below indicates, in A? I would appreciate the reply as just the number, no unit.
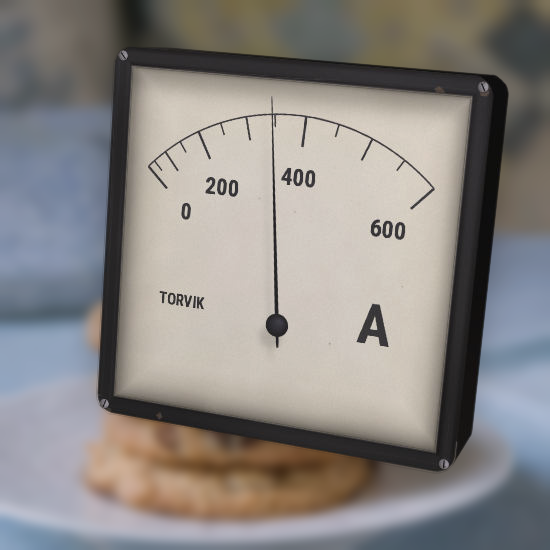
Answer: 350
